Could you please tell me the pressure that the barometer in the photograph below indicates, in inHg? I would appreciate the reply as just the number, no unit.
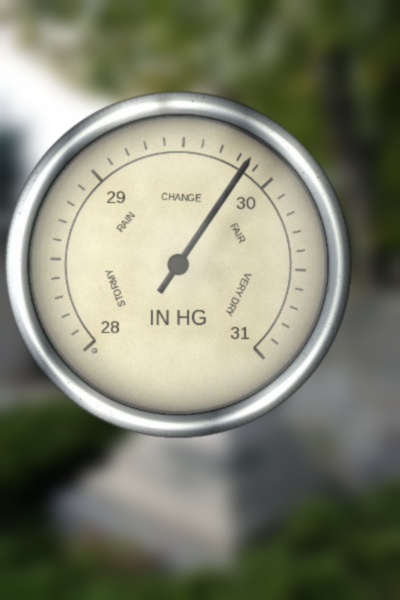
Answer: 29.85
